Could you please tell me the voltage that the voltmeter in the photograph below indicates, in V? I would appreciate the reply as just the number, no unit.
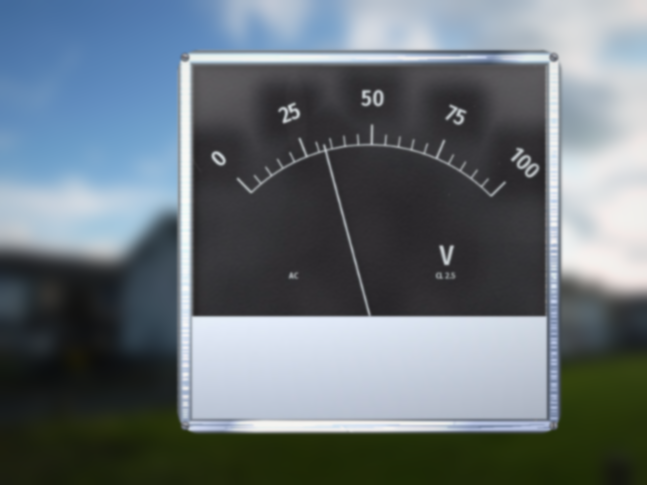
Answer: 32.5
